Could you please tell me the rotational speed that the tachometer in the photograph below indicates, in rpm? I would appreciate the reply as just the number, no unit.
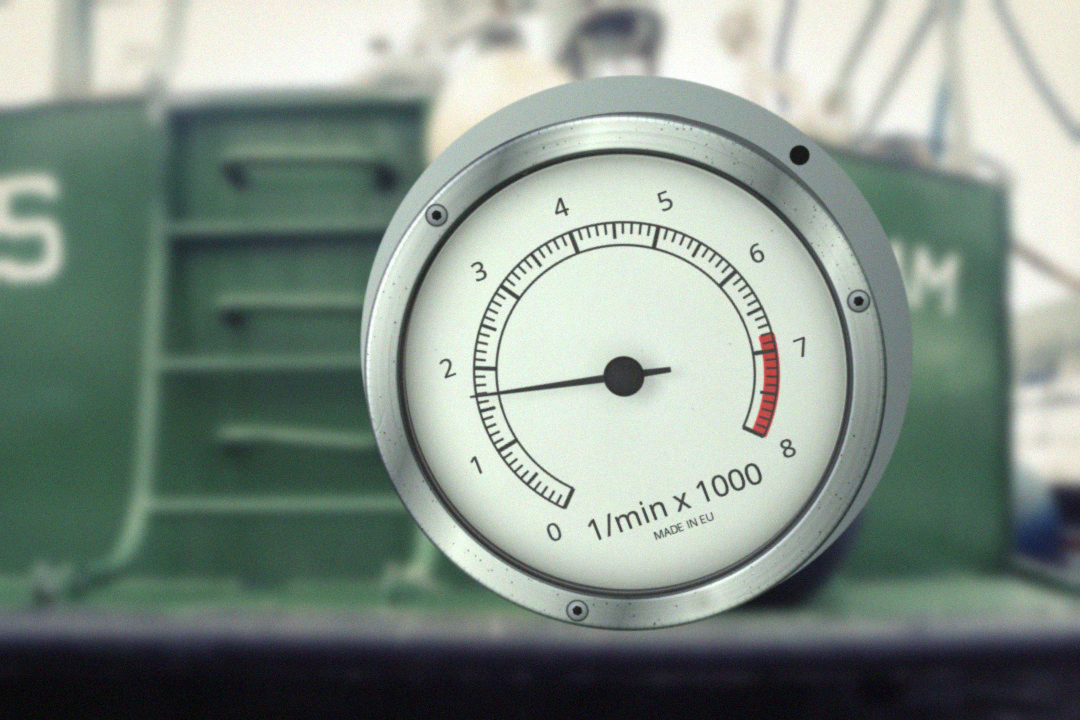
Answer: 1700
